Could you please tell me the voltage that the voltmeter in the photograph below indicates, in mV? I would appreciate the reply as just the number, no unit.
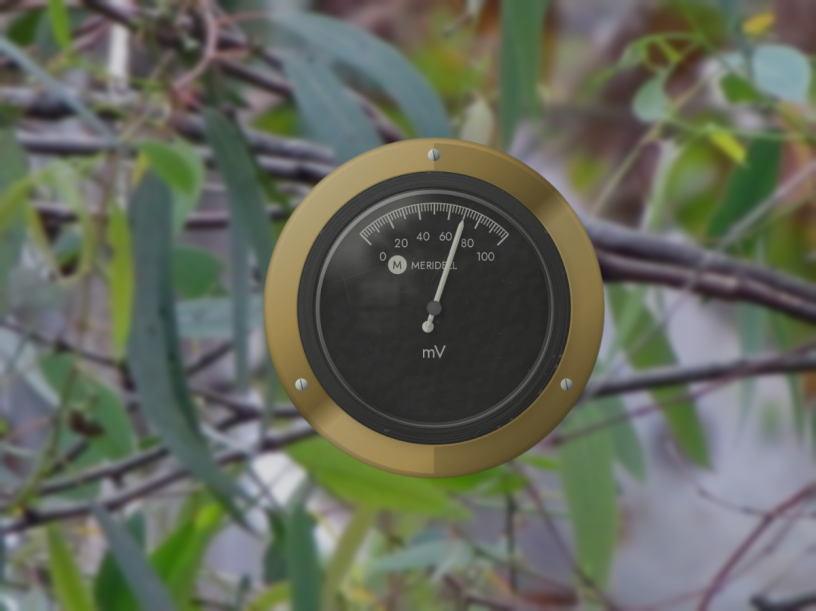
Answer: 70
